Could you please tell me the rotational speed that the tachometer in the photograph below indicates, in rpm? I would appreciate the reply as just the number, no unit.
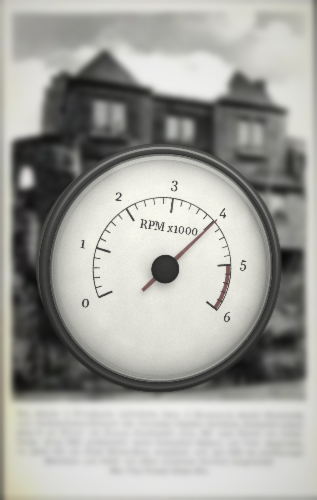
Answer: 4000
